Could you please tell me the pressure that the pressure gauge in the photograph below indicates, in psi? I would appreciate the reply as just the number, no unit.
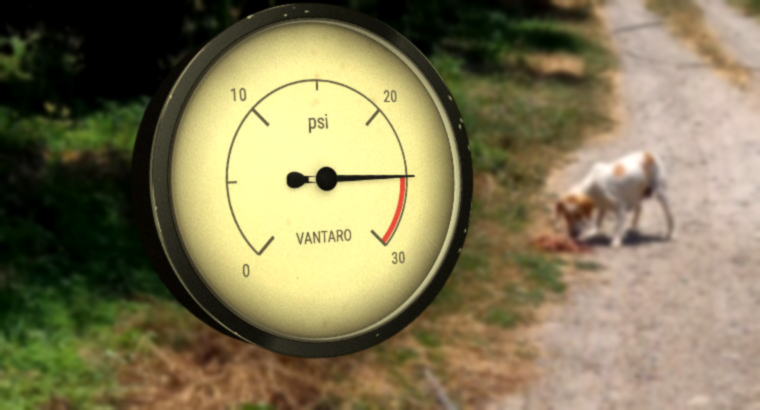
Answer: 25
